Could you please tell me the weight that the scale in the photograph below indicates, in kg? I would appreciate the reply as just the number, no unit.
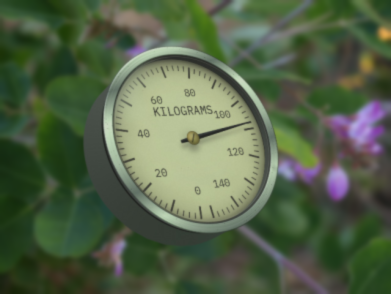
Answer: 108
